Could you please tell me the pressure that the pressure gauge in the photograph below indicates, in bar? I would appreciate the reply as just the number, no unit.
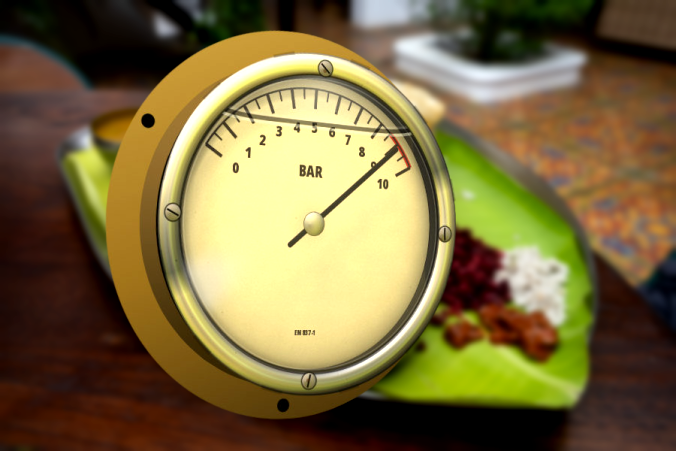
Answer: 9
